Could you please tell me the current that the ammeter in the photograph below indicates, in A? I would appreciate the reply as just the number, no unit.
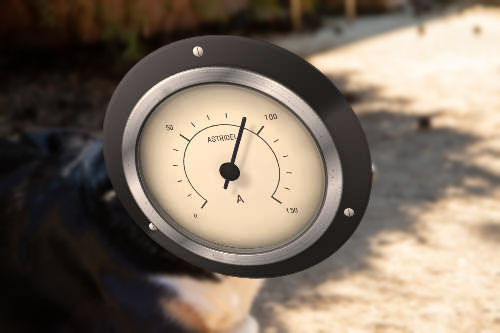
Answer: 90
